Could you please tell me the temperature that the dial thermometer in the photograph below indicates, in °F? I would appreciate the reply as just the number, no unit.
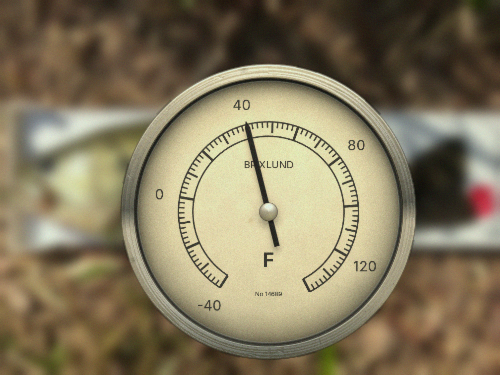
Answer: 40
